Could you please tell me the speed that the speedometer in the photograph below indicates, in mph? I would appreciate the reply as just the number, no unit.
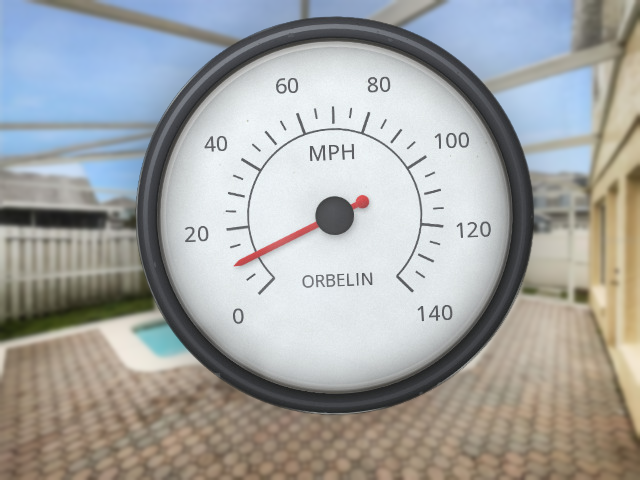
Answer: 10
